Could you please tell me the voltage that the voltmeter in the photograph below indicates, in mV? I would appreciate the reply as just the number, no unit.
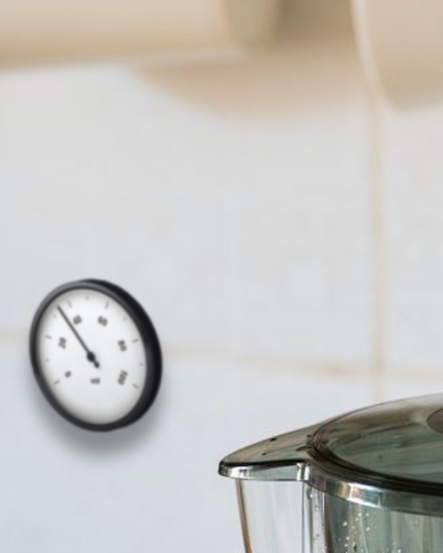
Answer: 35
